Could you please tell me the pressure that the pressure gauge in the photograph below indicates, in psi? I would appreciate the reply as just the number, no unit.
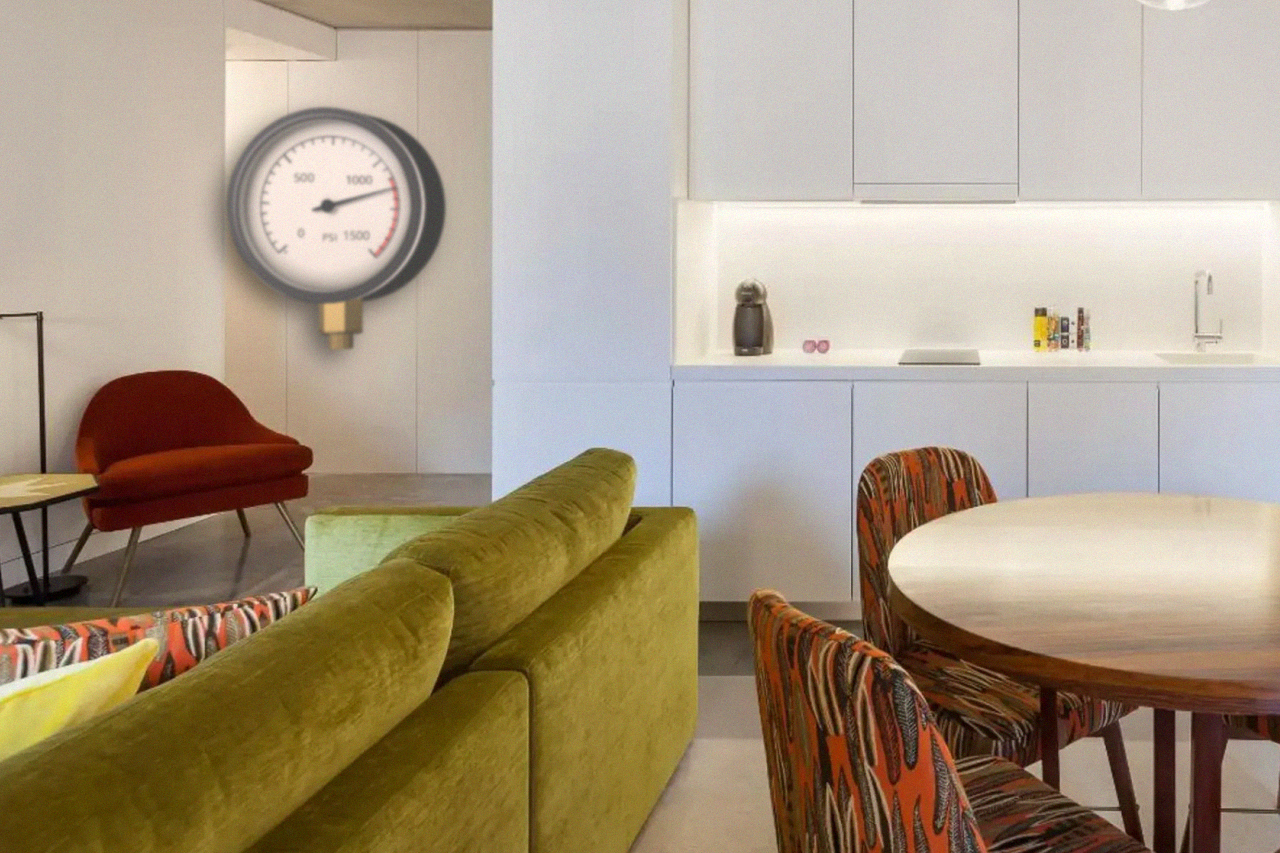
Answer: 1150
